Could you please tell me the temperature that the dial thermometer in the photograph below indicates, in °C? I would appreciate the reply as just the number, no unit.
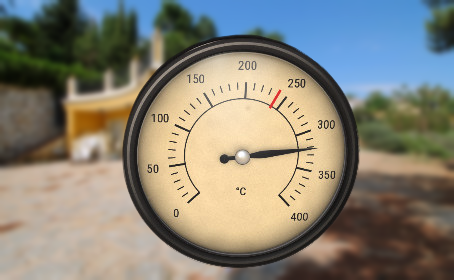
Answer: 320
